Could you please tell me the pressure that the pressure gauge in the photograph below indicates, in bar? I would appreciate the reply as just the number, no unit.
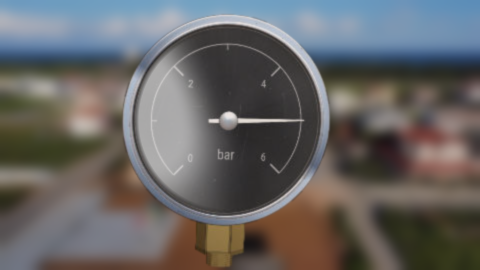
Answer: 5
